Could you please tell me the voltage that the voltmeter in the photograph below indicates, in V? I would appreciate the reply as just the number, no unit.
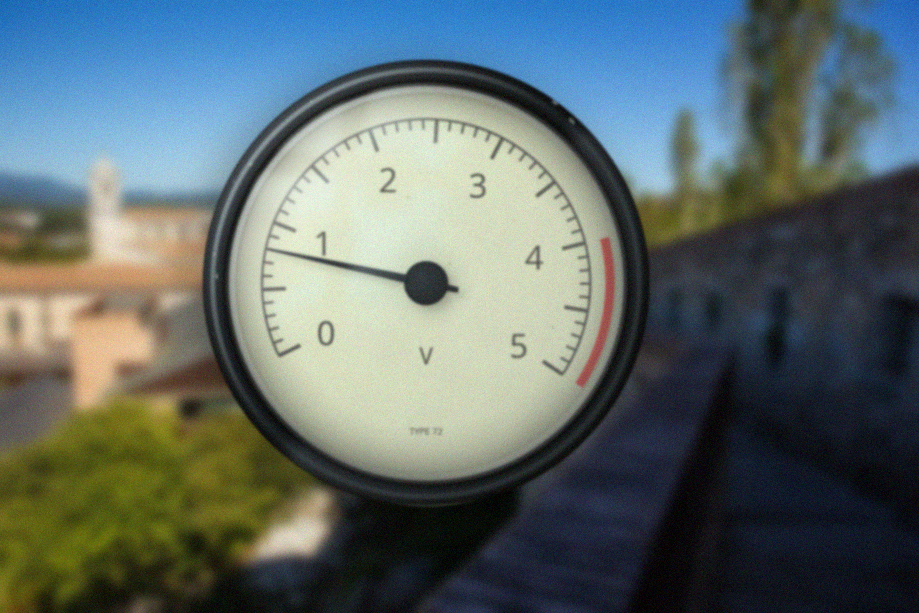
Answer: 0.8
